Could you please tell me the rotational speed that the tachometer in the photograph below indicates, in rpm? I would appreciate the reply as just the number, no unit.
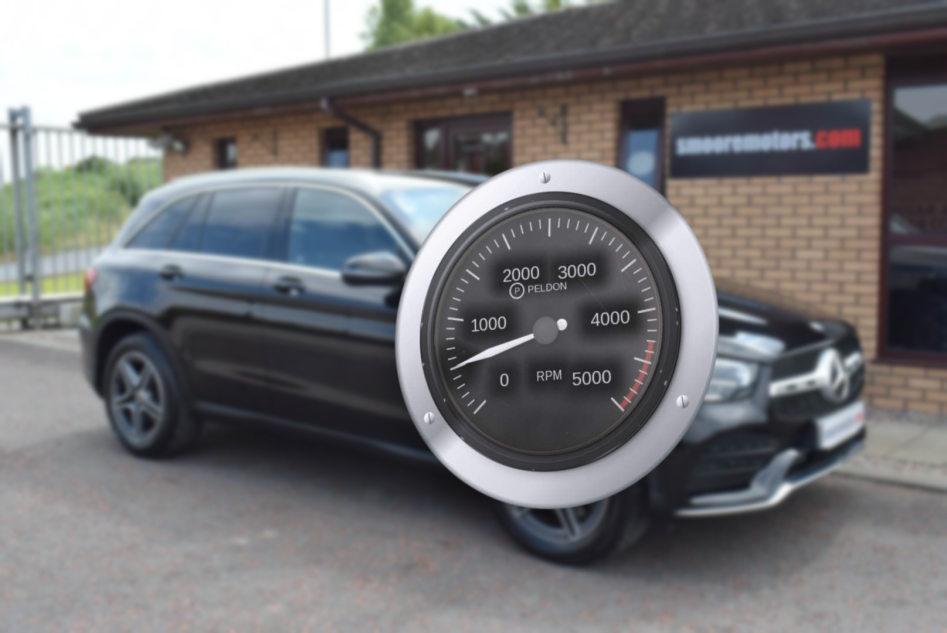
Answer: 500
